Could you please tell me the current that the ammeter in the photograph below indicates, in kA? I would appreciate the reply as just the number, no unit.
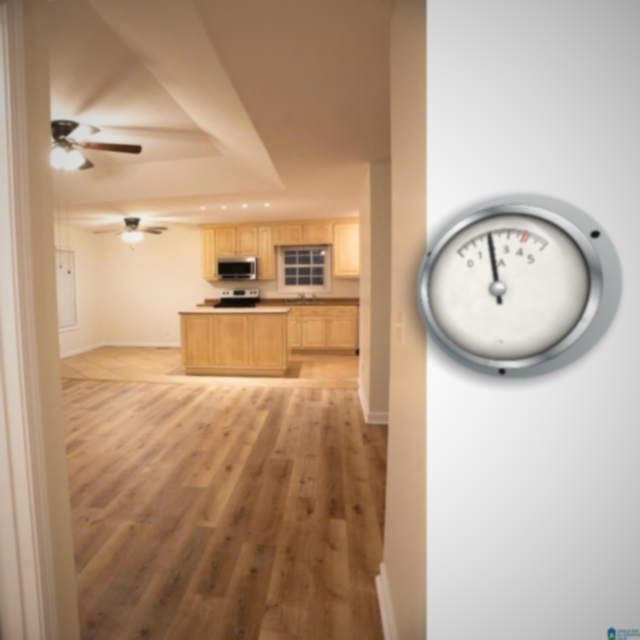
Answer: 2
